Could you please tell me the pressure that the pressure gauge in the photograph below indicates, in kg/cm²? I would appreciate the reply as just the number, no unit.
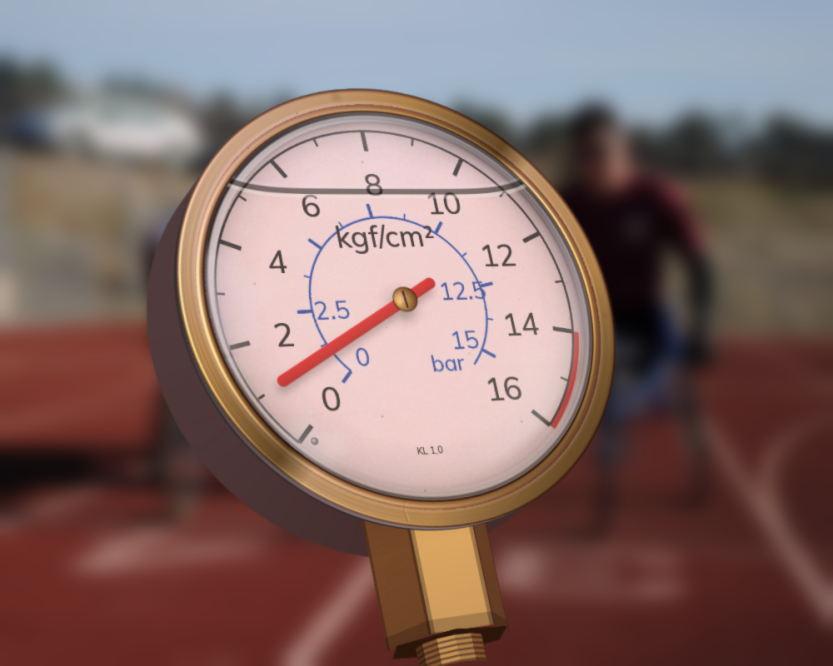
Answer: 1
